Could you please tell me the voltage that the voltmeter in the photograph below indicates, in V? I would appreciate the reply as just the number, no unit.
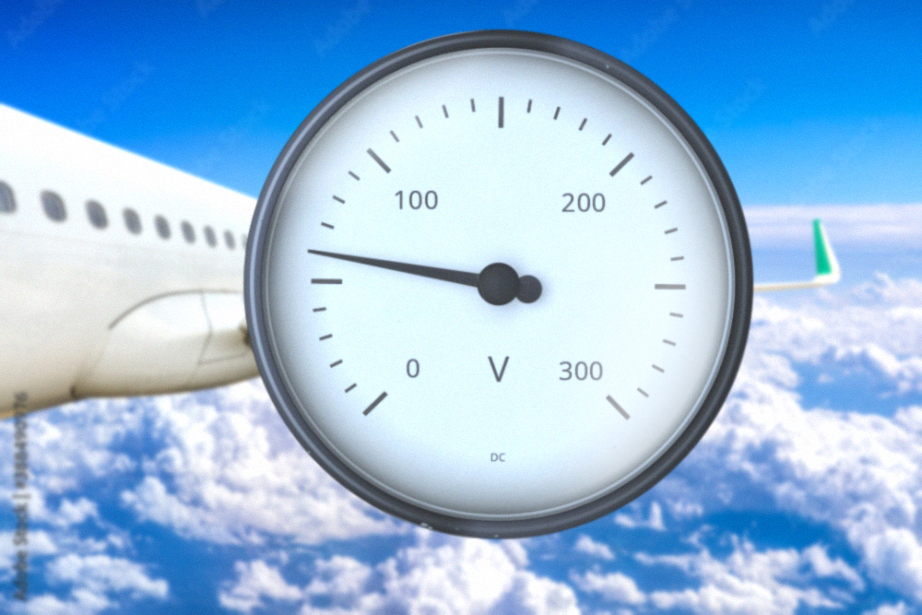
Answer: 60
